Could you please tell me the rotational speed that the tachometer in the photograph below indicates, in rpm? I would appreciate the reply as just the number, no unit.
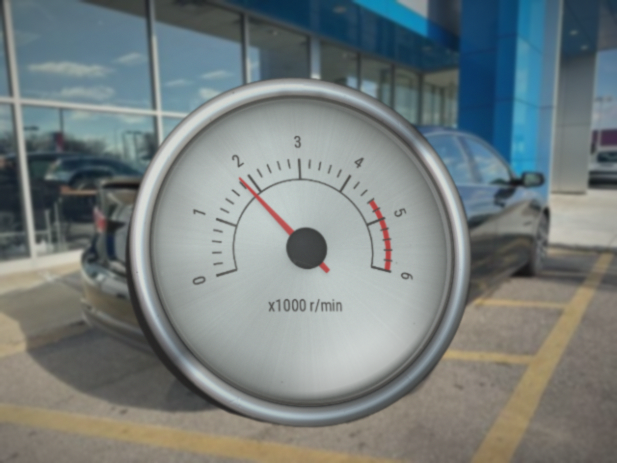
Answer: 1800
